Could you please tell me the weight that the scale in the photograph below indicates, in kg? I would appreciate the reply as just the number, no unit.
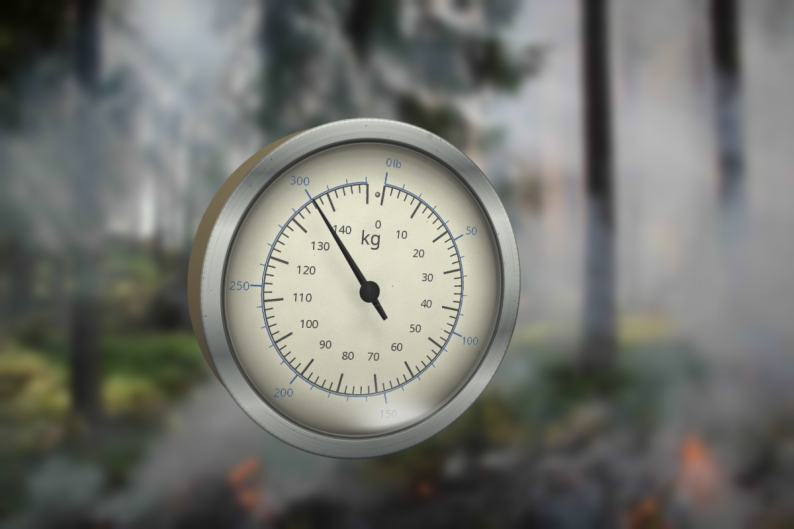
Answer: 136
